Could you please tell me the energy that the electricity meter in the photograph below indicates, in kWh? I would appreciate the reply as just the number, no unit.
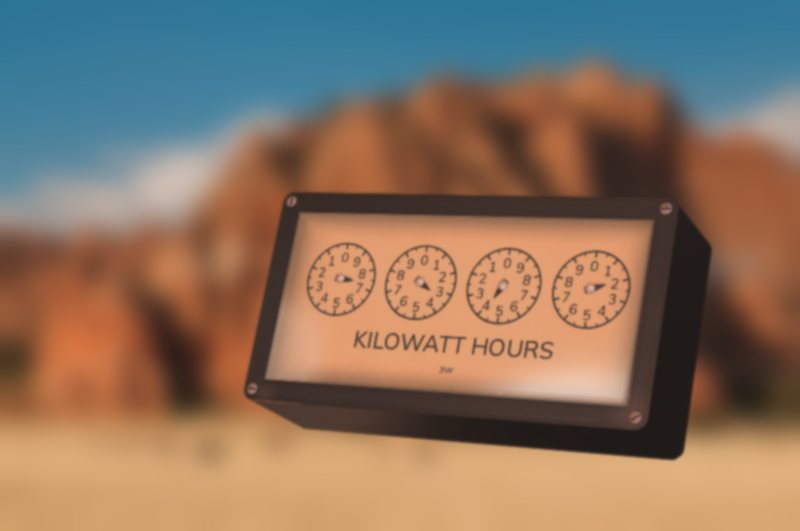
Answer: 7342
